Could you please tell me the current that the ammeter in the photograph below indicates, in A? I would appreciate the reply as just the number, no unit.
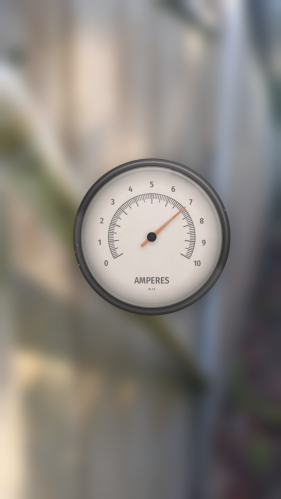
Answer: 7
